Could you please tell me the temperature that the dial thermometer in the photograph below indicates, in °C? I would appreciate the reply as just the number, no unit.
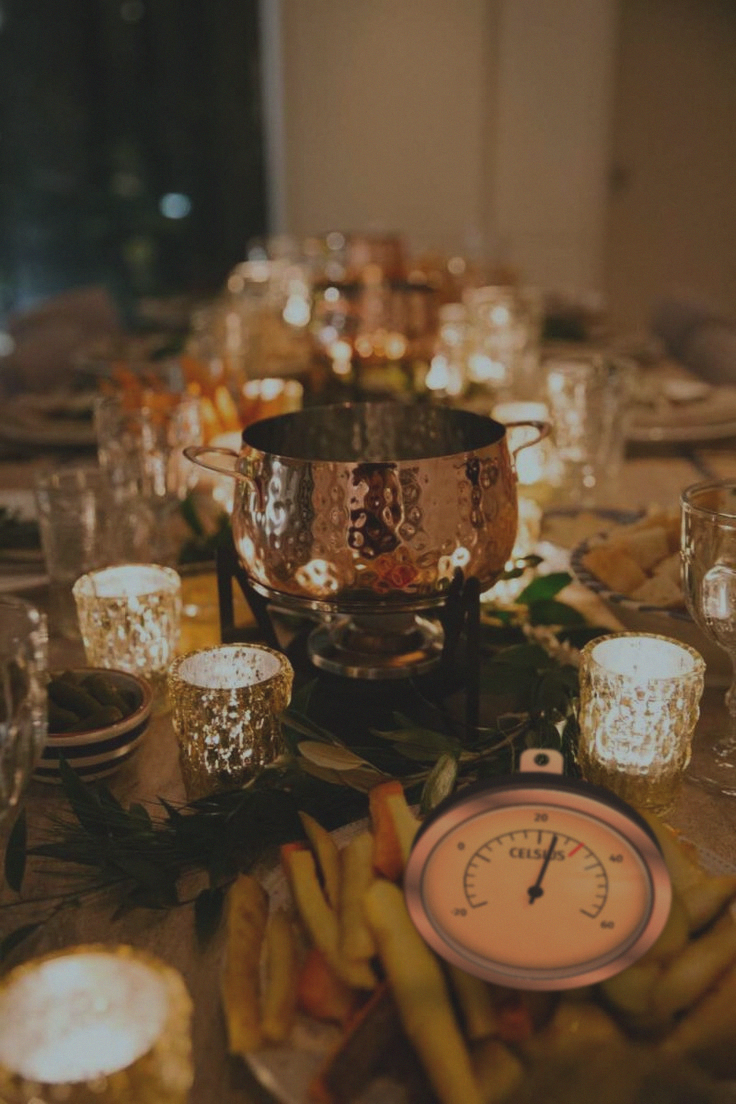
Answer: 24
